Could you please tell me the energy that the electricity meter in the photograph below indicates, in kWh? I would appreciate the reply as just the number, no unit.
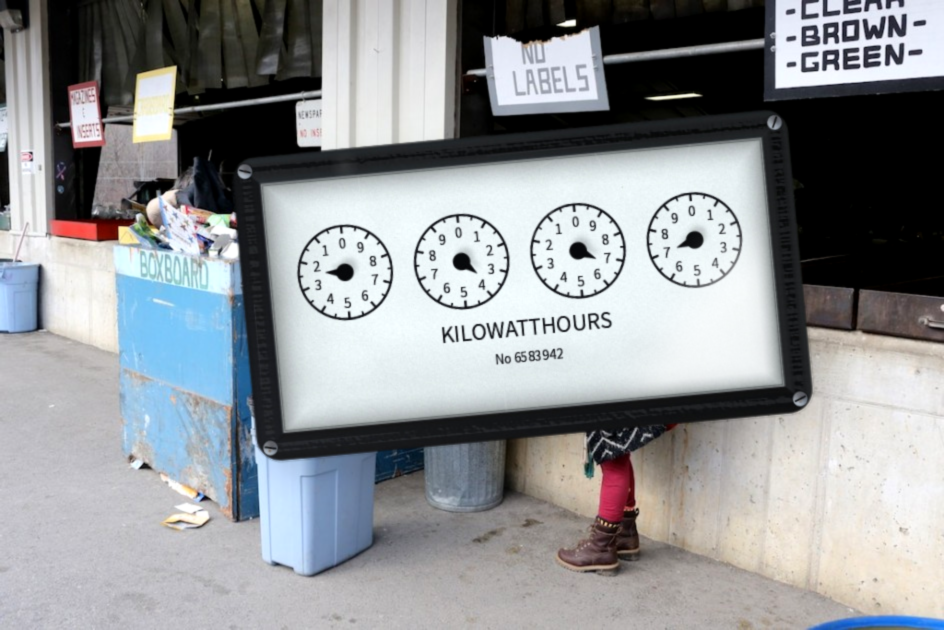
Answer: 2367
